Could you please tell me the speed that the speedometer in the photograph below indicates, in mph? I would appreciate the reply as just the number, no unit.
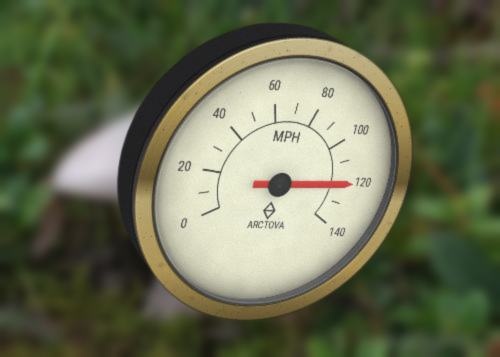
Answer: 120
